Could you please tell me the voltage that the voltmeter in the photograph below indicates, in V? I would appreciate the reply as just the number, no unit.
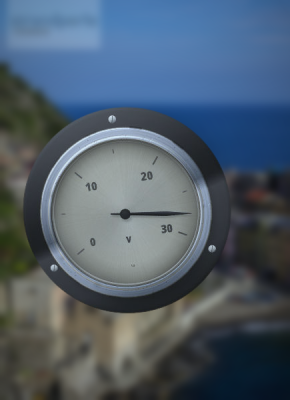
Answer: 27.5
